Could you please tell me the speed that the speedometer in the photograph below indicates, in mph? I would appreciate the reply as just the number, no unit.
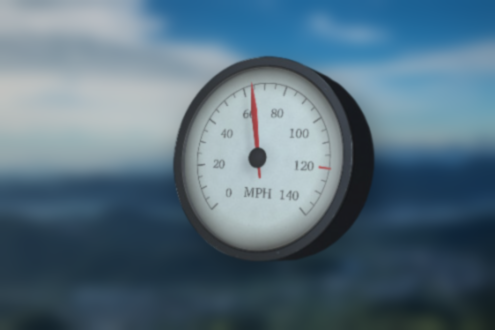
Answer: 65
